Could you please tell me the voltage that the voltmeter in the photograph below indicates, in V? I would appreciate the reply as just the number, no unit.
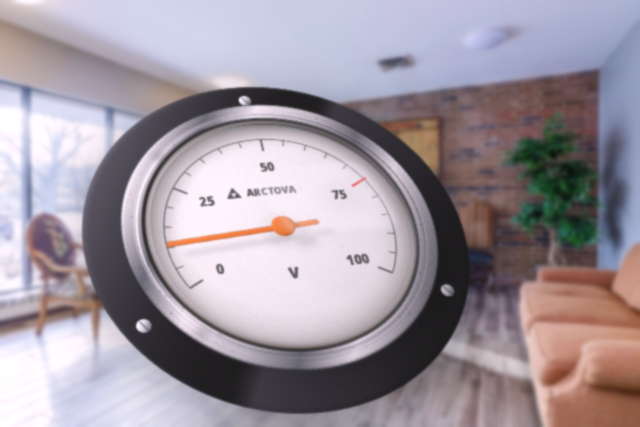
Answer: 10
